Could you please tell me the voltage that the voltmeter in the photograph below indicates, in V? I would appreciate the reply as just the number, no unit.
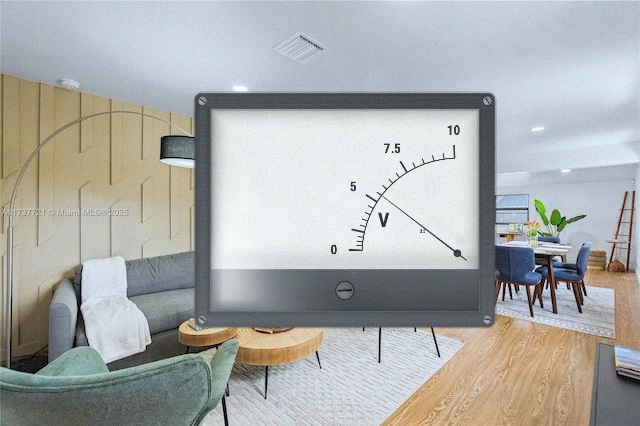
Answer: 5.5
